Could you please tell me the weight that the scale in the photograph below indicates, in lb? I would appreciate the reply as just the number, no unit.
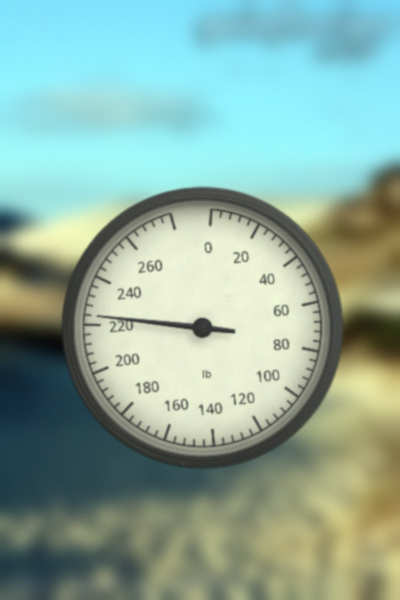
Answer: 224
